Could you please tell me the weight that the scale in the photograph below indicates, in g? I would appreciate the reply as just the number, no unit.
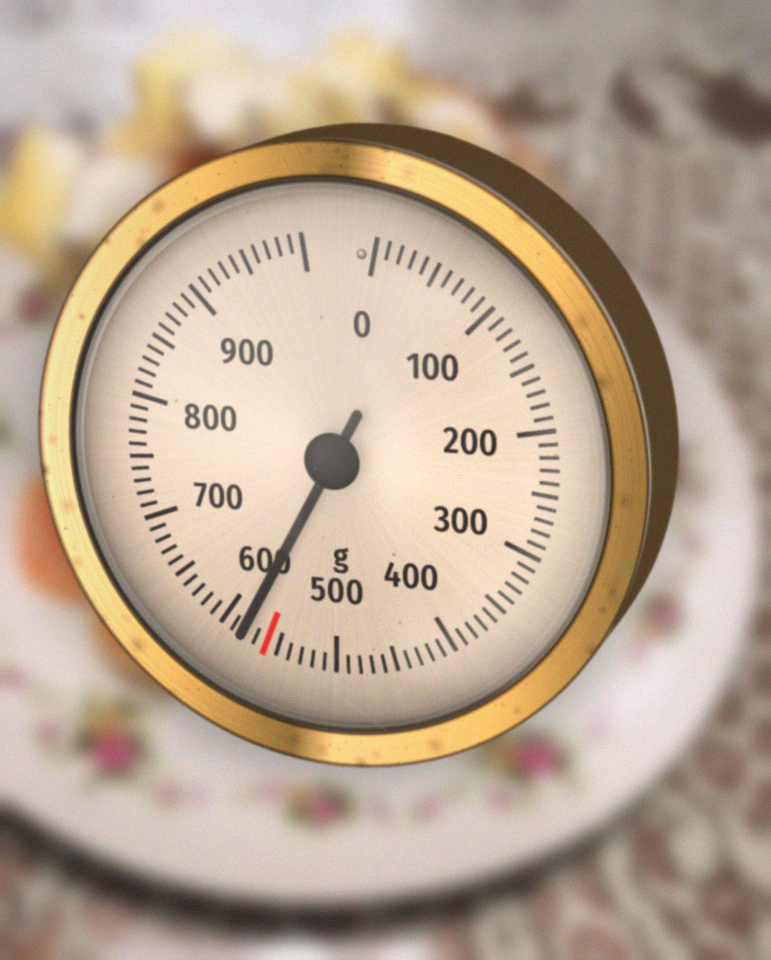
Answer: 580
